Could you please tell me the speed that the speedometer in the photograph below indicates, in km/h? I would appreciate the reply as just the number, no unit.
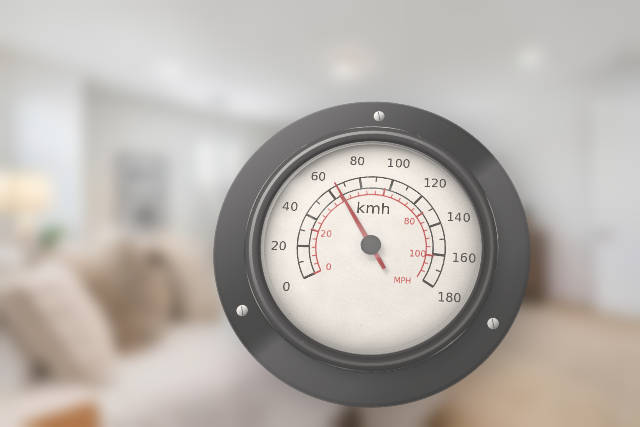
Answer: 65
